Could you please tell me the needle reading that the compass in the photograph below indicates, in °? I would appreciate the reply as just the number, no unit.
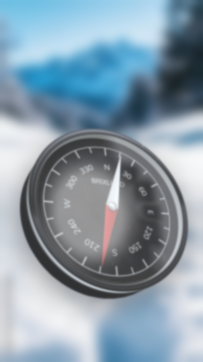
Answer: 195
